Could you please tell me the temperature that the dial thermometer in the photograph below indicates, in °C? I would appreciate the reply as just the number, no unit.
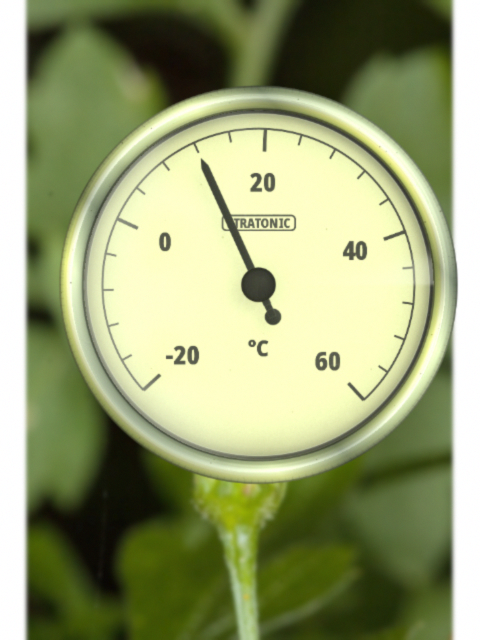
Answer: 12
